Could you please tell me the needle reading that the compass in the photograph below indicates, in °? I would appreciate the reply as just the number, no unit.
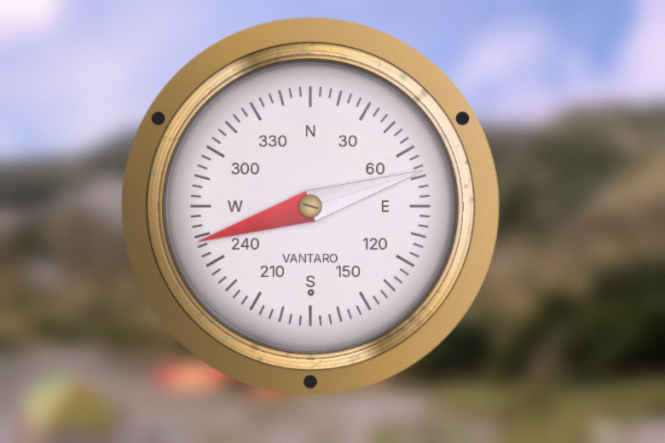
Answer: 252.5
